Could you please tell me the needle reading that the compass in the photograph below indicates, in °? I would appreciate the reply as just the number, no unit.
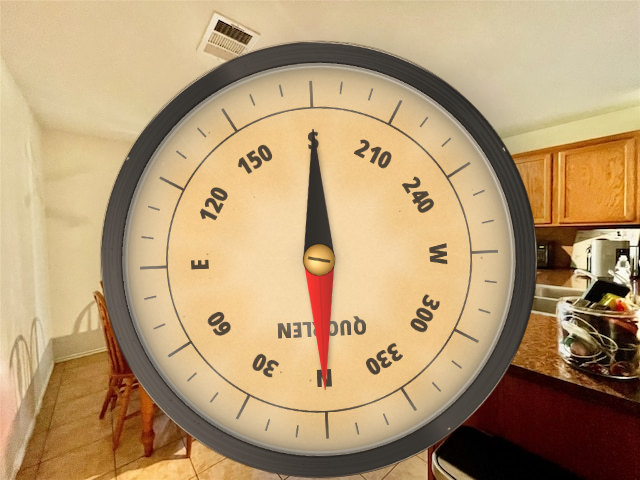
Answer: 0
